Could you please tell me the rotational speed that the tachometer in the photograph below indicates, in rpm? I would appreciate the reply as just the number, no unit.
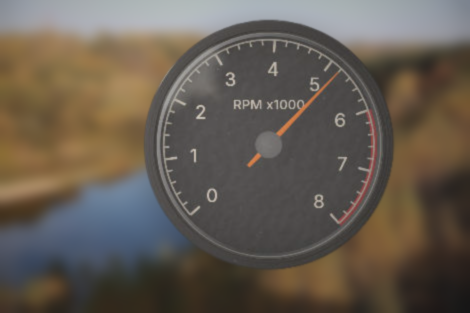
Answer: 5200
